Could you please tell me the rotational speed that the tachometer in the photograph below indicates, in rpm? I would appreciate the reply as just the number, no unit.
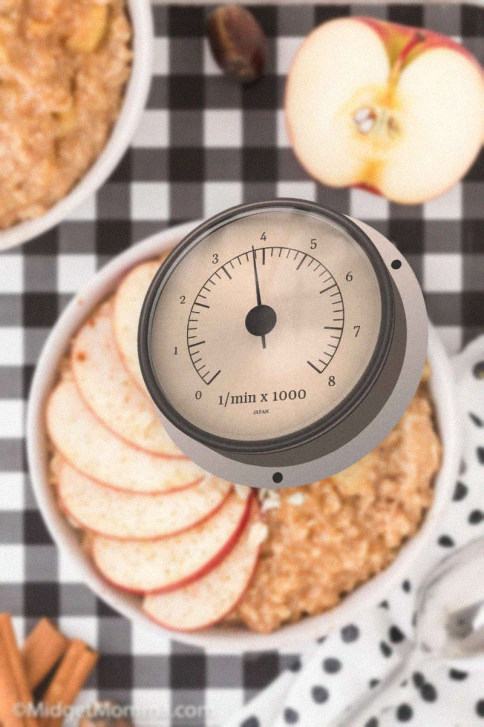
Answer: 3800
